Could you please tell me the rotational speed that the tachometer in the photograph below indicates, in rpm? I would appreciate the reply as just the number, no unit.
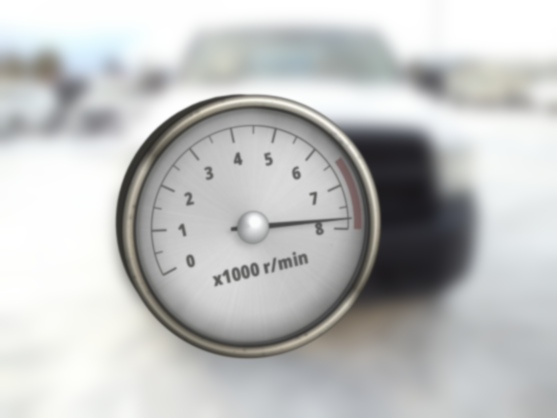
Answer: 7750
